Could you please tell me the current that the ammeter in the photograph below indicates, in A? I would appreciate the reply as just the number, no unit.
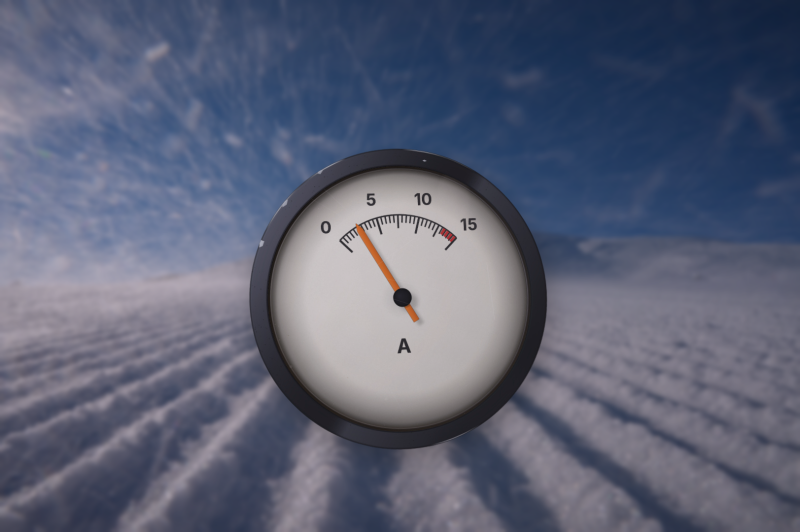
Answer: 2.5
